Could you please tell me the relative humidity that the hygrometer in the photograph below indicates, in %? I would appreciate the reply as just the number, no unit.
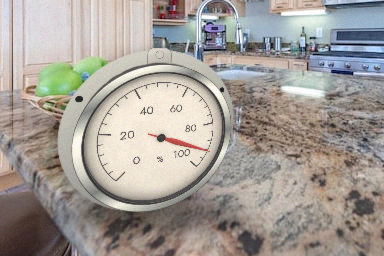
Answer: 92
